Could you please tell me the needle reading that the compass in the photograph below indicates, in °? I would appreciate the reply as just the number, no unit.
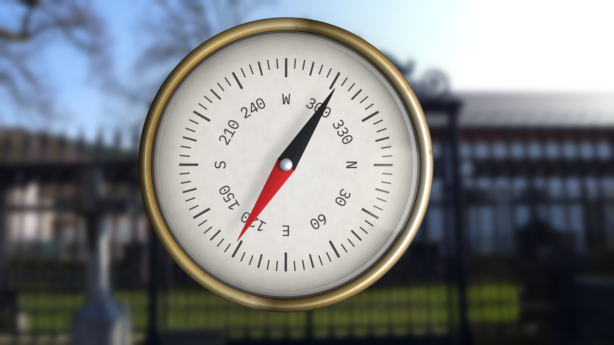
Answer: 122.5
